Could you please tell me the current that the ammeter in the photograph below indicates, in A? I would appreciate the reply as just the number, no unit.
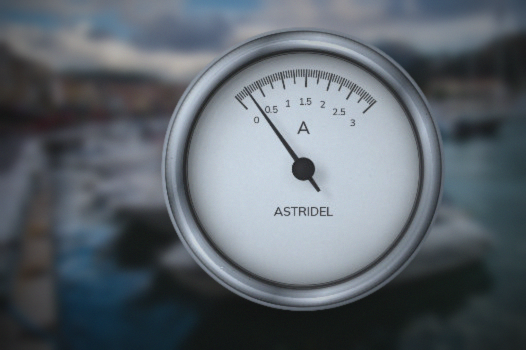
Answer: 0.25
